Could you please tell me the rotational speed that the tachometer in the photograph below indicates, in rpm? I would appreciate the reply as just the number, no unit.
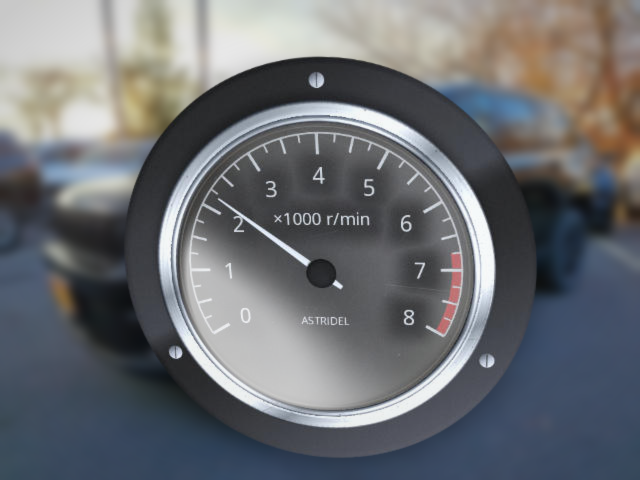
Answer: 2250
